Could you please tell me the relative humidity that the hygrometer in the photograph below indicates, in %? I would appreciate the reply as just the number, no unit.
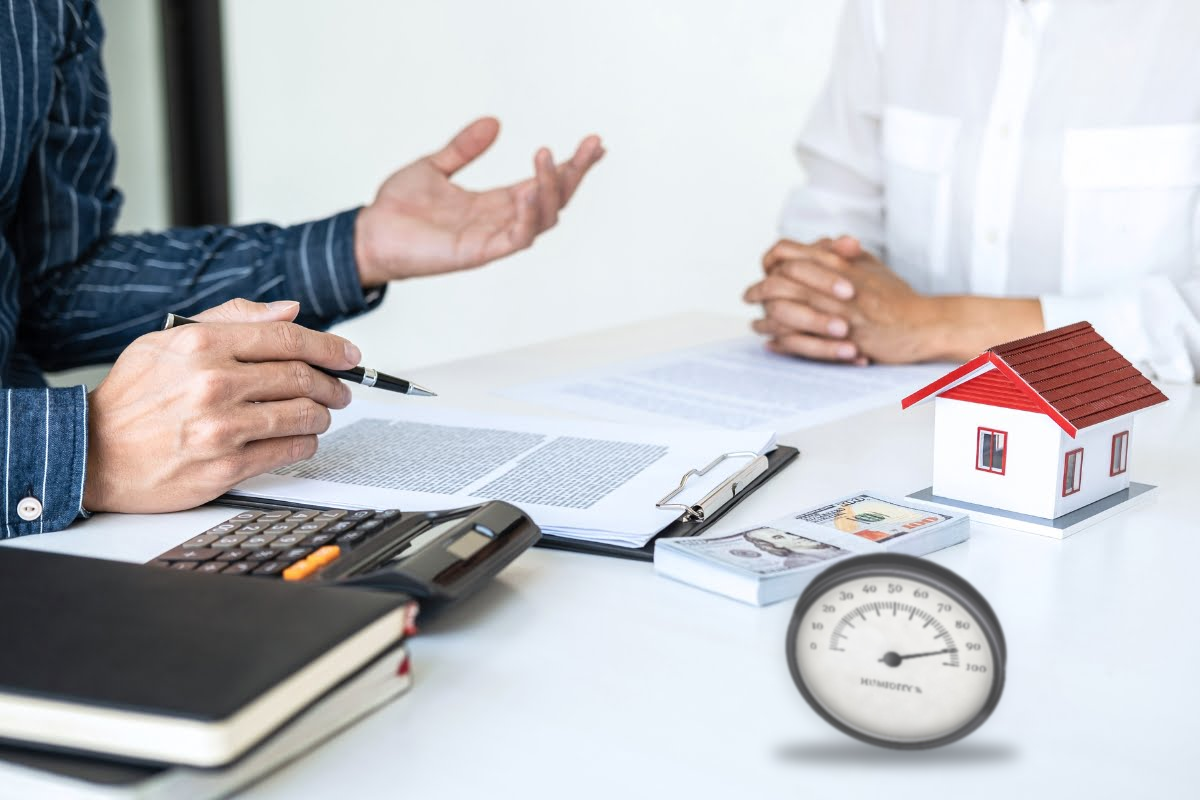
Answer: 90
